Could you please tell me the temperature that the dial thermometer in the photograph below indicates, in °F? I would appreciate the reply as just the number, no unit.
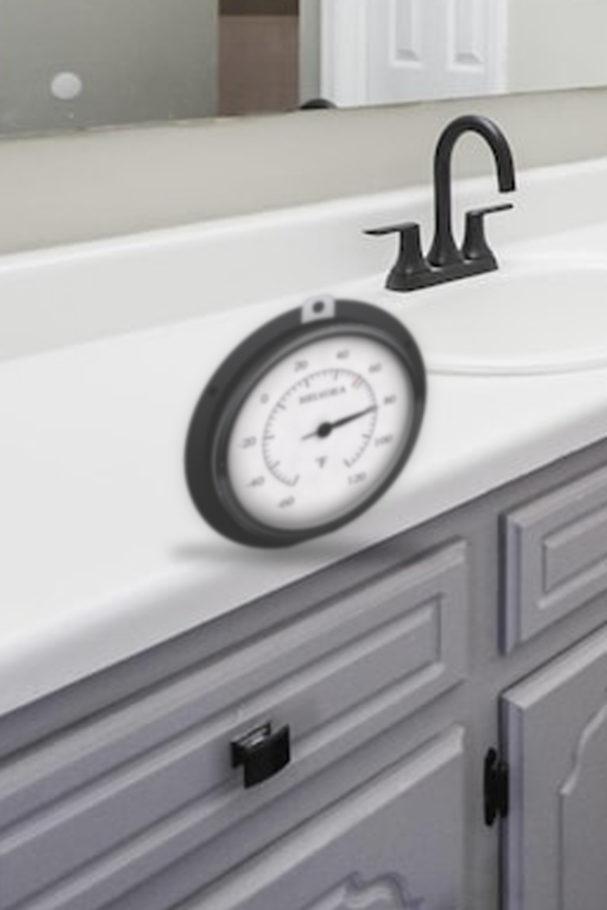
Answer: 80
